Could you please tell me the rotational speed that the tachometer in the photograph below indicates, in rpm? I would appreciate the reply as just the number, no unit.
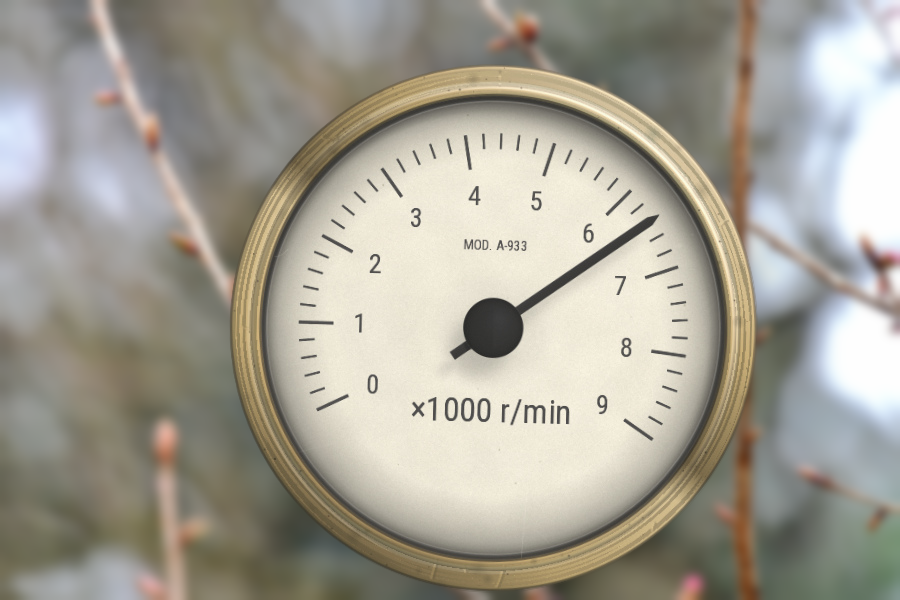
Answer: 6400
